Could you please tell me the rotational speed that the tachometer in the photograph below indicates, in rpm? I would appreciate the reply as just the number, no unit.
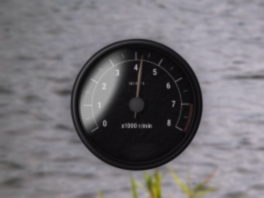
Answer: 4250
